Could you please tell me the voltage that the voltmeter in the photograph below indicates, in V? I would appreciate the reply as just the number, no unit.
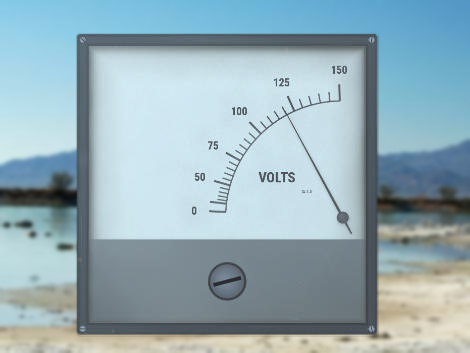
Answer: 120
